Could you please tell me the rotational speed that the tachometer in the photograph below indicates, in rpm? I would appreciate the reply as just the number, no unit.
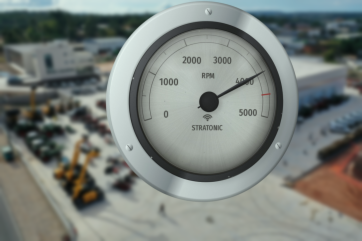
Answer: 4000
